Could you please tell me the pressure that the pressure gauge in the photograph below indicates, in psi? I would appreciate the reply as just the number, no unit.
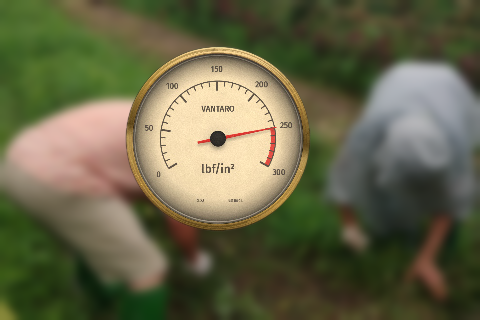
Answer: 250
